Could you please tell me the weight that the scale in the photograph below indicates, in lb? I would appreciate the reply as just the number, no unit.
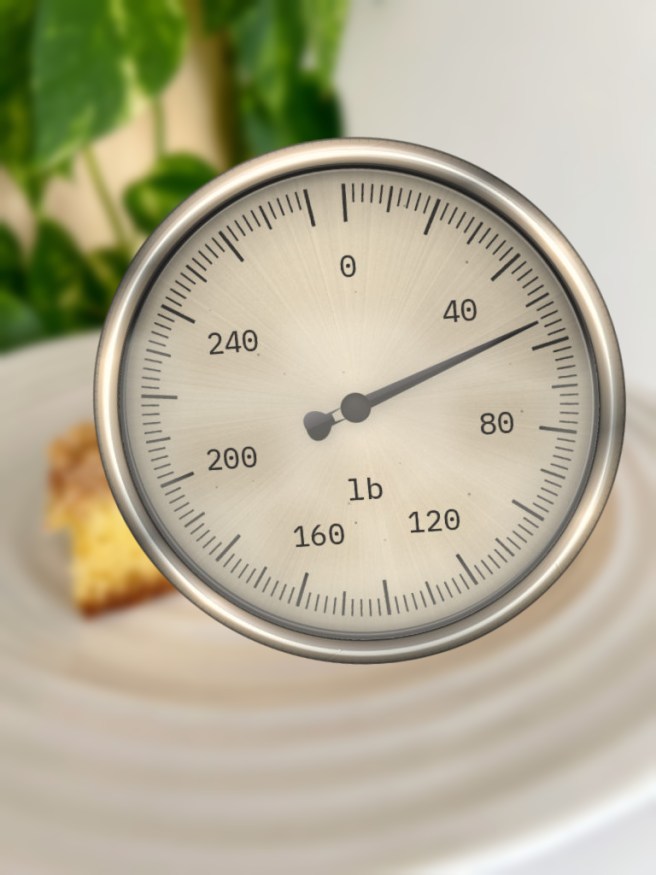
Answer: 54
